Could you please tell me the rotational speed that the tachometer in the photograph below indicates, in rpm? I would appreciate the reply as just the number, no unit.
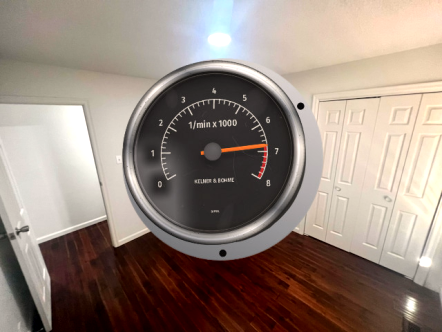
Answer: 6800
